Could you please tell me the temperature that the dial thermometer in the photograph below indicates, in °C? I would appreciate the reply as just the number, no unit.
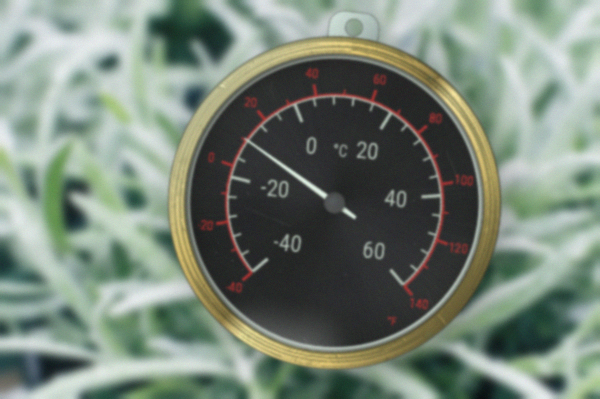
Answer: -12
